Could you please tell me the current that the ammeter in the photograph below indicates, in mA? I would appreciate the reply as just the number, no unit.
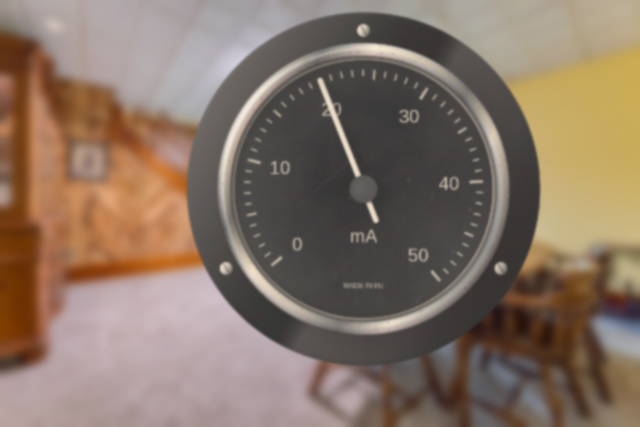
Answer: 20
